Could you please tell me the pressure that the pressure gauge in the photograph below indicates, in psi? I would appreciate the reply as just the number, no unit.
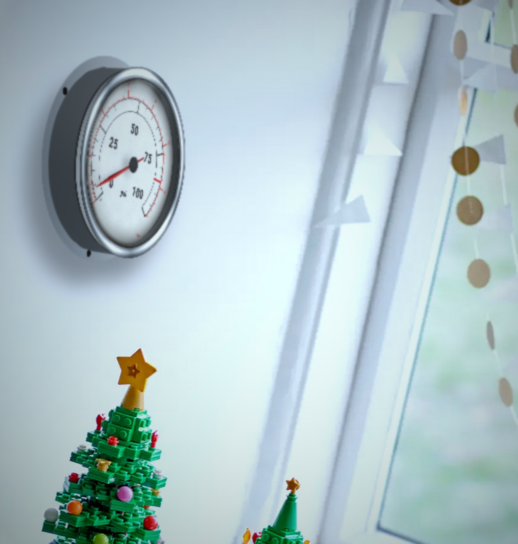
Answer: 5
